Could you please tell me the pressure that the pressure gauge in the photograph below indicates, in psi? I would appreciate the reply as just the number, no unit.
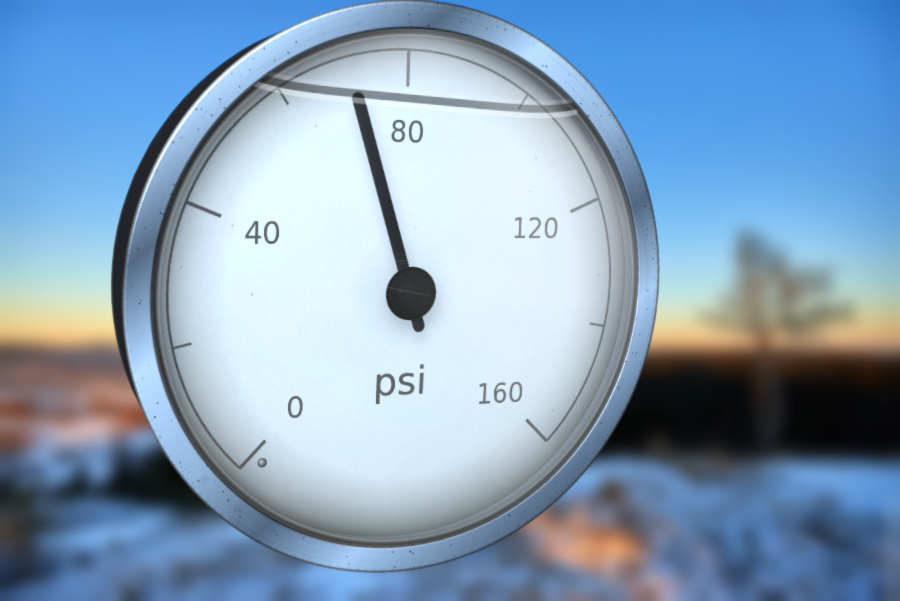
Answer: 70
